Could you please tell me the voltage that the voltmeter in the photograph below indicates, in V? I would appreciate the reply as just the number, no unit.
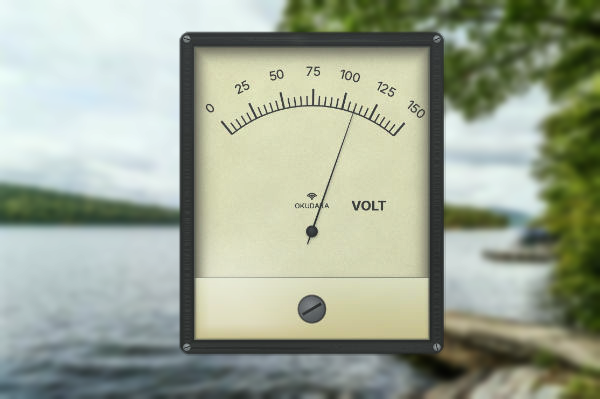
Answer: 110
